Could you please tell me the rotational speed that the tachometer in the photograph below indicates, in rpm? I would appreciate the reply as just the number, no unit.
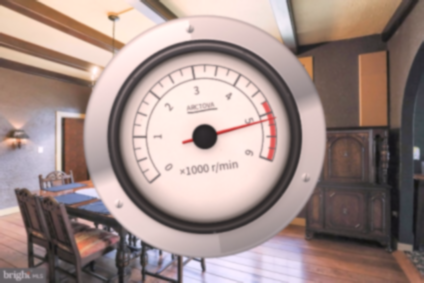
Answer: 5125
